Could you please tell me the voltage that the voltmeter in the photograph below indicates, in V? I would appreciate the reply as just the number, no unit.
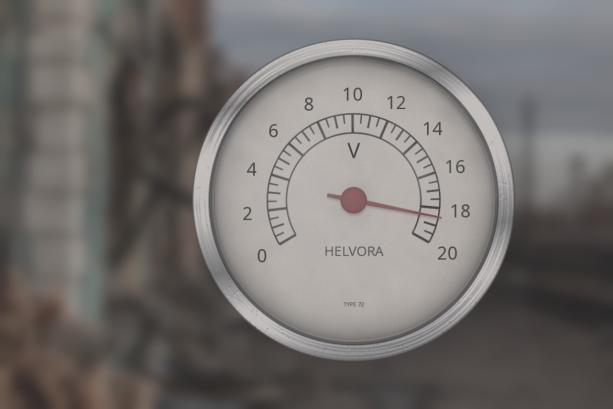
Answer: 18.5
